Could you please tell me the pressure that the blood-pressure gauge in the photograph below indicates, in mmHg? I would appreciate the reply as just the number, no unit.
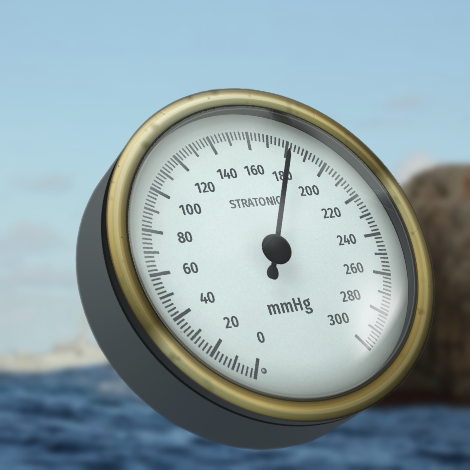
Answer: 180
